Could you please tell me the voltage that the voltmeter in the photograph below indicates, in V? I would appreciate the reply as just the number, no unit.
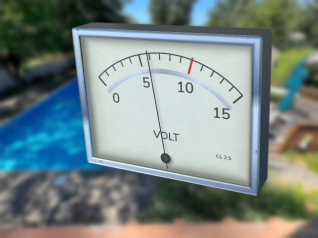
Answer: 6
